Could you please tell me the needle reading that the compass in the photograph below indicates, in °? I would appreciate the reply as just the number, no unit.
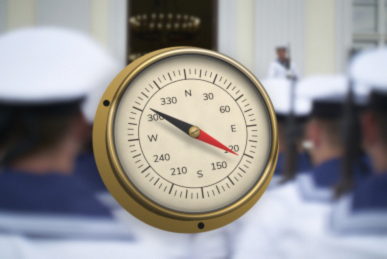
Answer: 125
